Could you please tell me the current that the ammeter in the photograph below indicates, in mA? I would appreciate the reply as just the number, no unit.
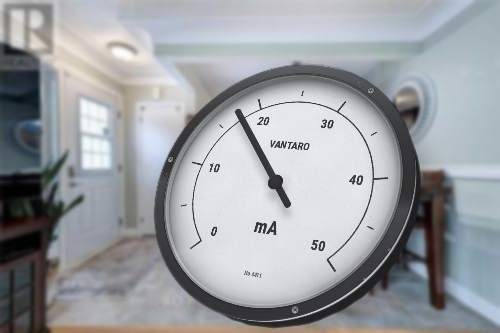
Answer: 17.5
